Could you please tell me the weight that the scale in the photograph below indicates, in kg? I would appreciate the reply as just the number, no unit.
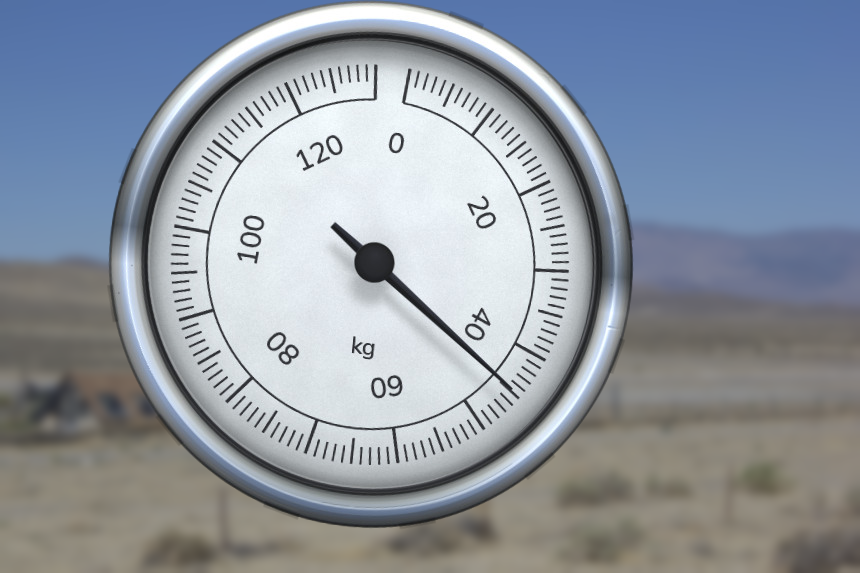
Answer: 45
